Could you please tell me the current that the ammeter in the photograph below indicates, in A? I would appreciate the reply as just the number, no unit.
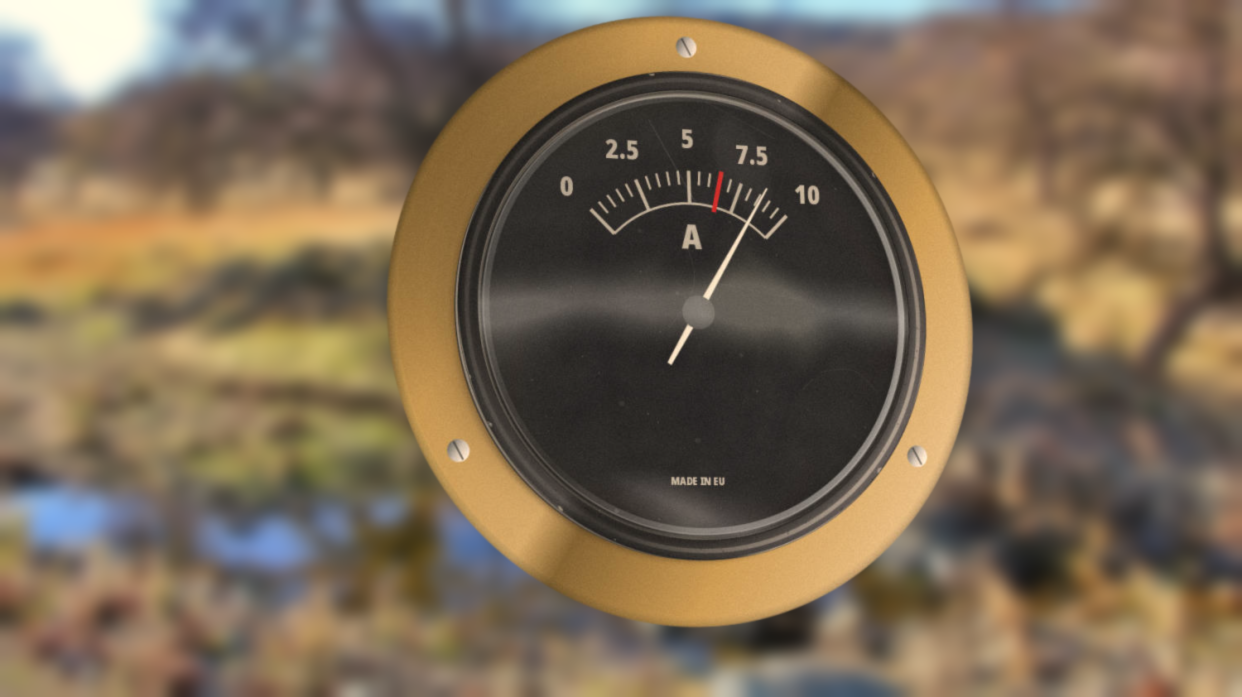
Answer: 8.5
